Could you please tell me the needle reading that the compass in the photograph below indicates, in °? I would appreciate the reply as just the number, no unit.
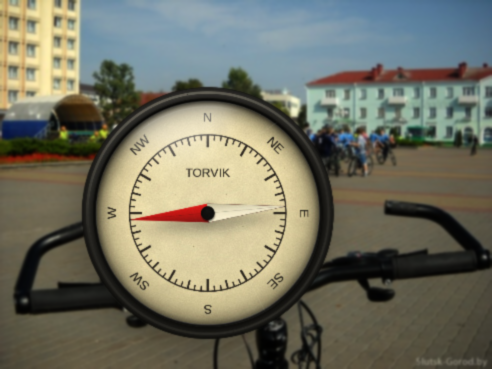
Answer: 265
